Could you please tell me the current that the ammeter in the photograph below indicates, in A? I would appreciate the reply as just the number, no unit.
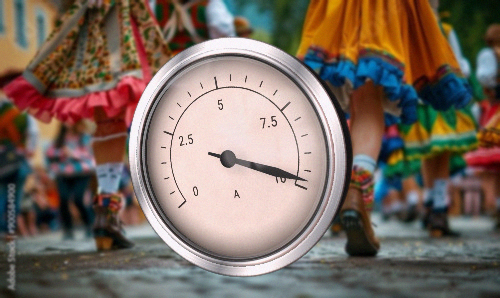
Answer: 9.75
